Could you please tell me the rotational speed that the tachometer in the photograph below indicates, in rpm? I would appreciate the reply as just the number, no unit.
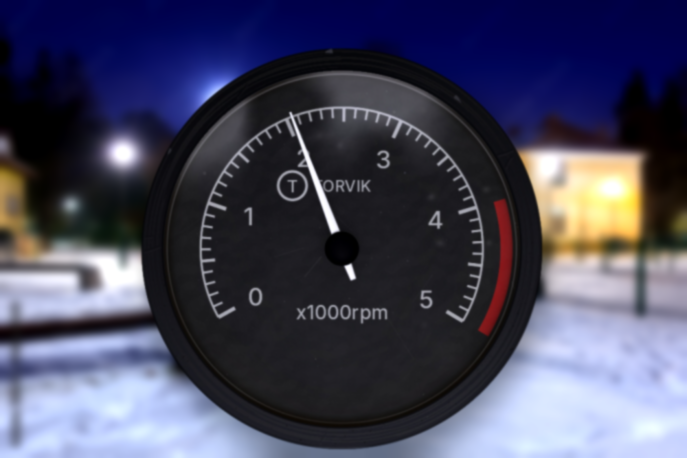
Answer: 2050
